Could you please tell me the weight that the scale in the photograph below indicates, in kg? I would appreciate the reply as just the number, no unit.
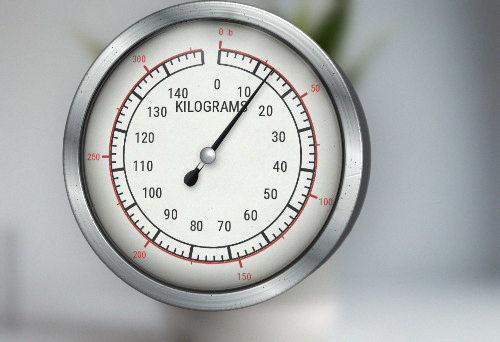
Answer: 14
